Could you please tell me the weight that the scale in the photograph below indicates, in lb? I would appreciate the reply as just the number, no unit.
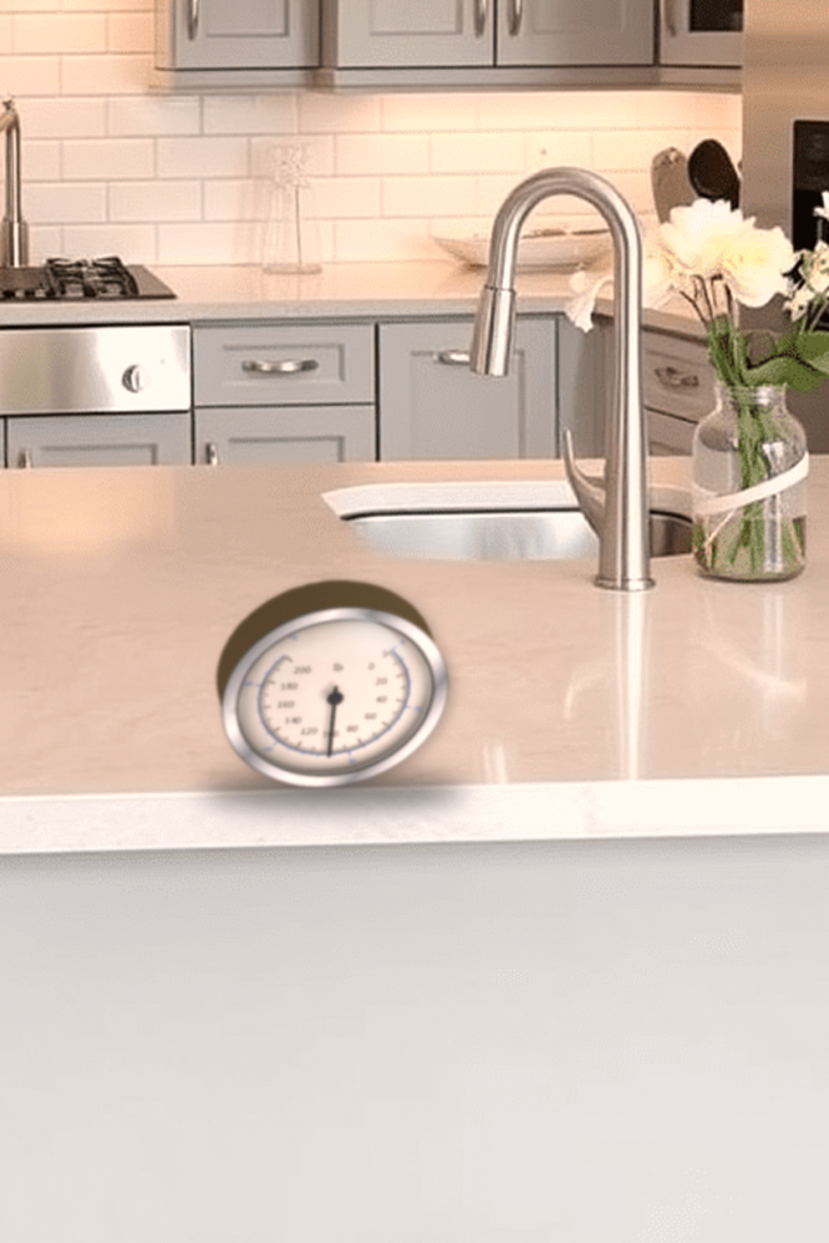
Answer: 100
